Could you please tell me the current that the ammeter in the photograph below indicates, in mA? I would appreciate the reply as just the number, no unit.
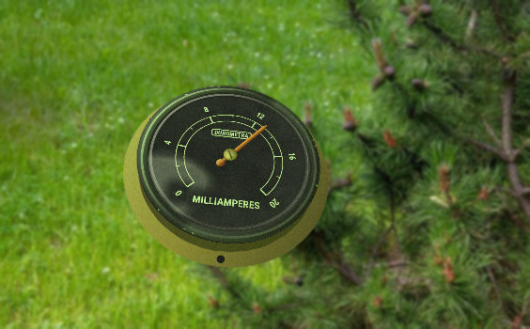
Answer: 13
